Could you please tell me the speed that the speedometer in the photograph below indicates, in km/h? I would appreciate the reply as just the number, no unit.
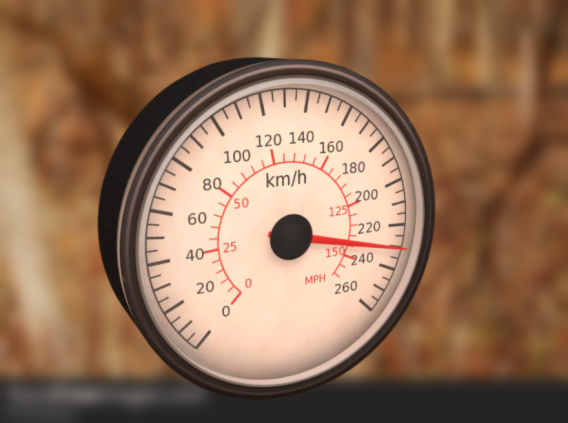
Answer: 230
